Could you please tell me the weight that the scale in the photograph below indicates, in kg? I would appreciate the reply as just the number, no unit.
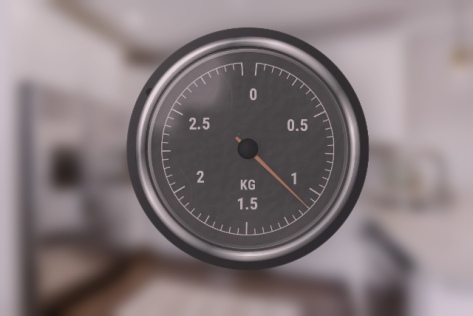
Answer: 1.1
